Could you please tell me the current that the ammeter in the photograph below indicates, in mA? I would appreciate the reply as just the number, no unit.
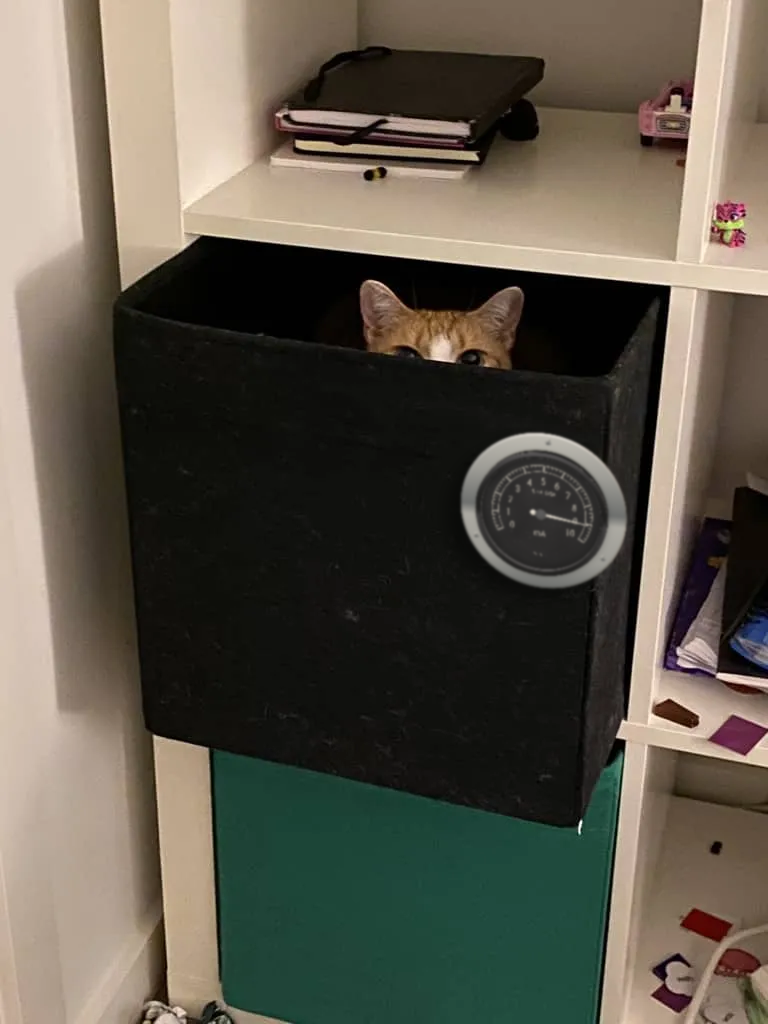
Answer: 9
